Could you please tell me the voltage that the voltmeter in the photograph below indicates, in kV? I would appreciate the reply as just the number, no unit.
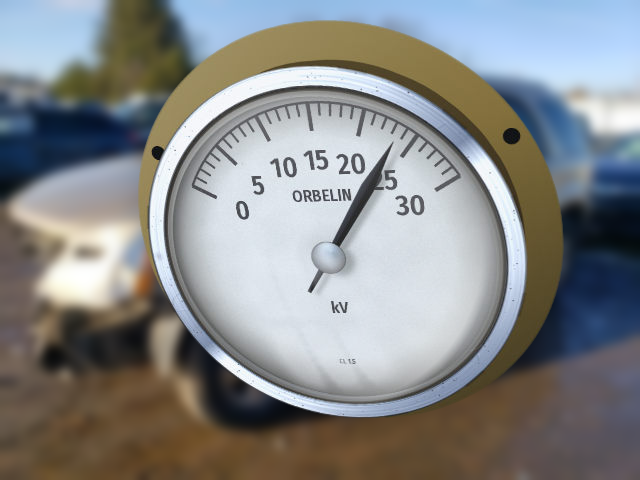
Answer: 23.5
